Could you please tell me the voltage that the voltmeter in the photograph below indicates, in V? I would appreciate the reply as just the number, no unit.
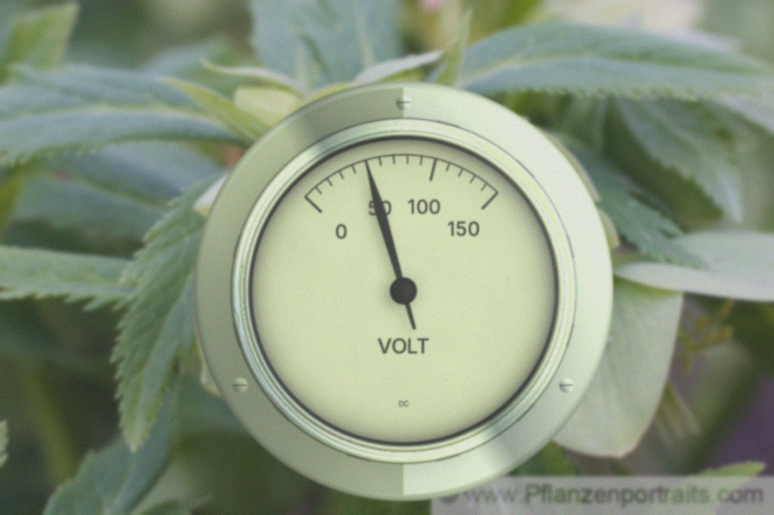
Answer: 50
